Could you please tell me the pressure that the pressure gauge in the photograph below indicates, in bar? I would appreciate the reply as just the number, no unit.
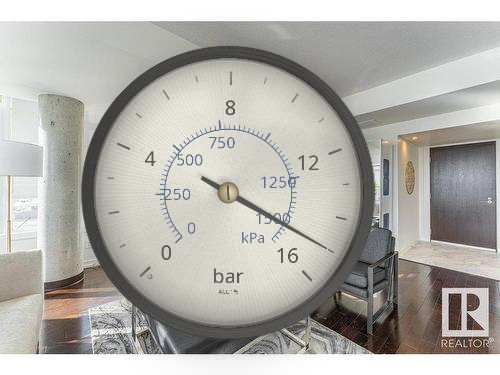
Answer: 15
